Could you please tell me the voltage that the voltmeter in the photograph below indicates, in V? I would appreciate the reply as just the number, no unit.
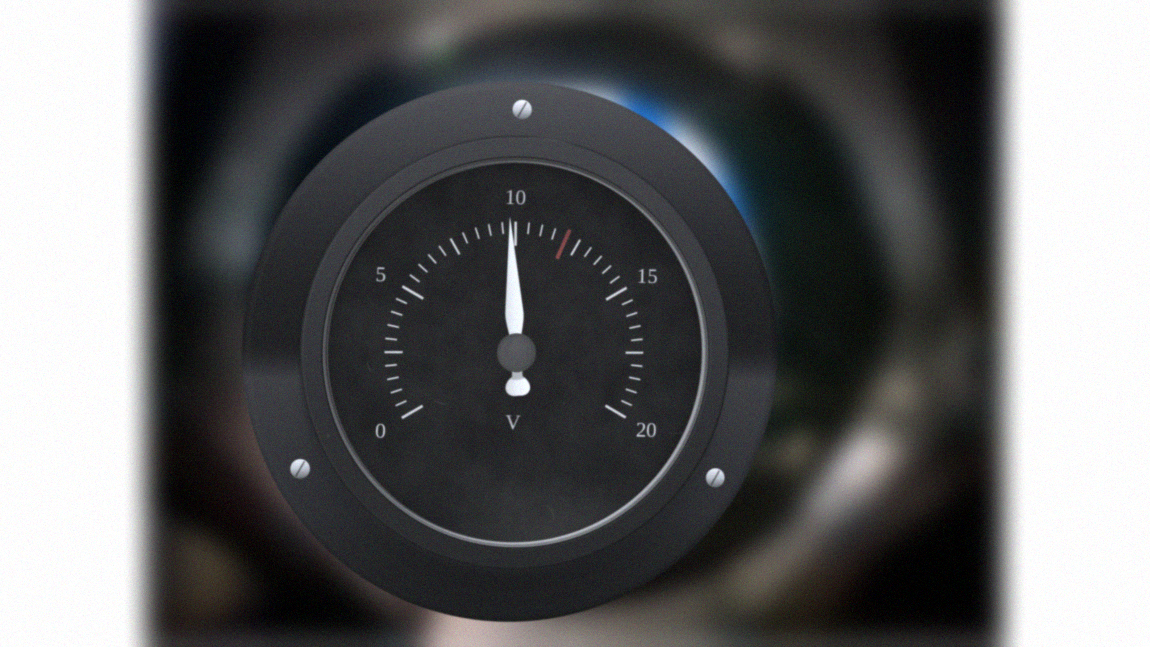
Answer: 9.75
